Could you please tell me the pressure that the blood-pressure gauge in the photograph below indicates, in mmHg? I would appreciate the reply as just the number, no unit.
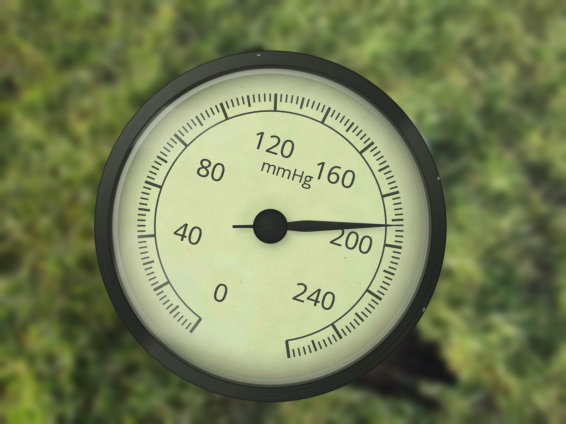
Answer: 192
